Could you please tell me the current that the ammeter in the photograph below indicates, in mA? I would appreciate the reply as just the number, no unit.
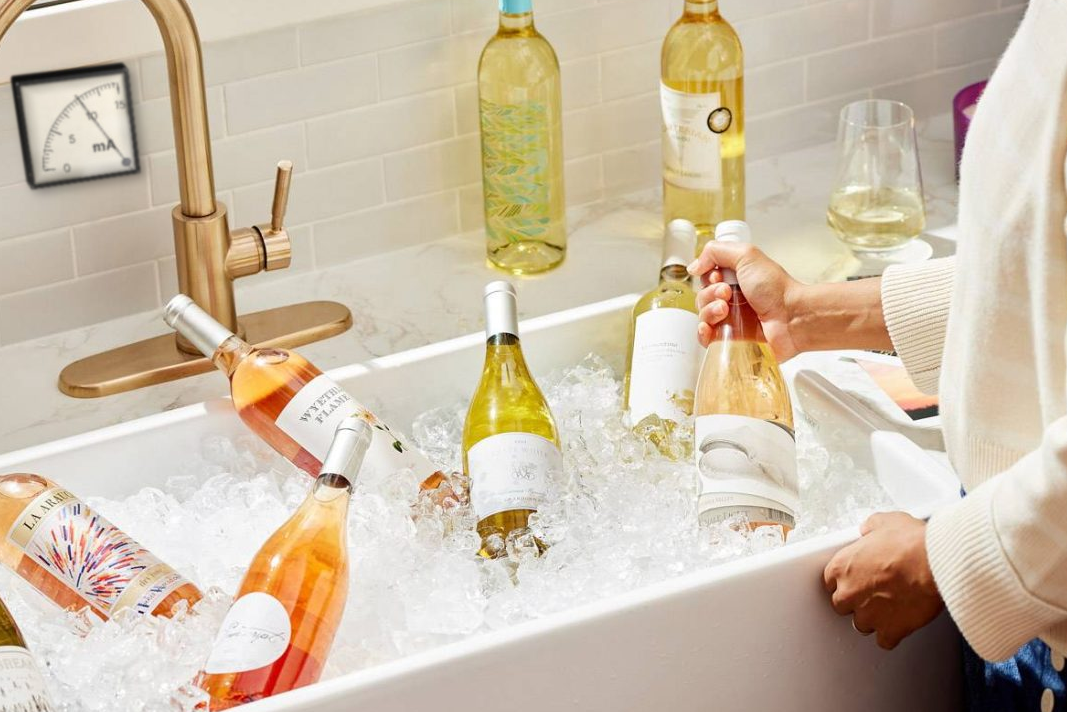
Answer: 10
